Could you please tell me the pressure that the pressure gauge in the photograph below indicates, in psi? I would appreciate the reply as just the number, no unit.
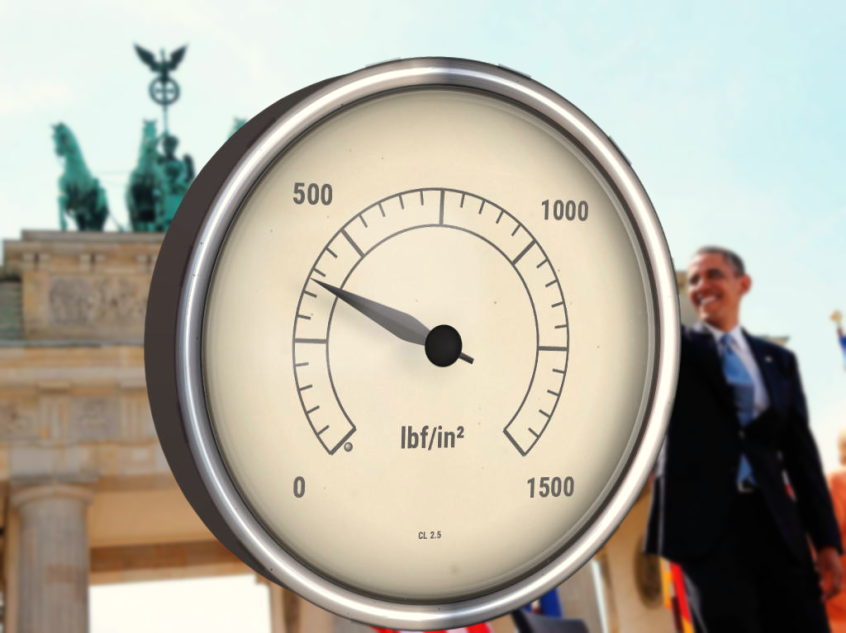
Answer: 375
